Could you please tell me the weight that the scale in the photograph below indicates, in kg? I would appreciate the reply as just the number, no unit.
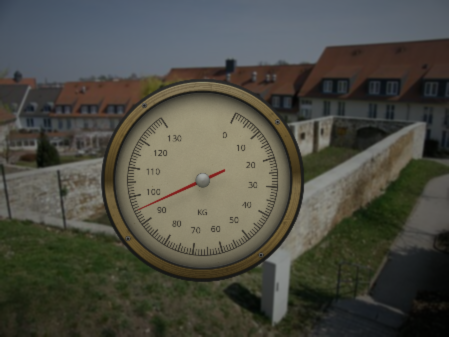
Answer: 95
